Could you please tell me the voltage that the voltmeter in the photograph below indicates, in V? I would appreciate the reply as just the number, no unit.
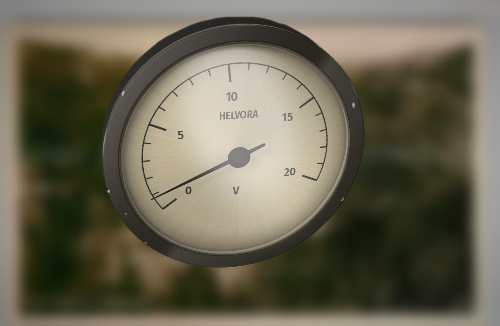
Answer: 1
